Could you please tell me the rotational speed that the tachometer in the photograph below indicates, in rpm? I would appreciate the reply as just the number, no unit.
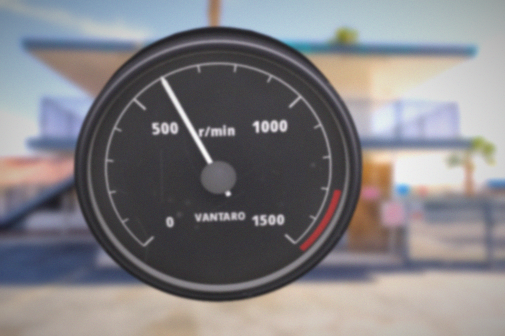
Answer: 600
